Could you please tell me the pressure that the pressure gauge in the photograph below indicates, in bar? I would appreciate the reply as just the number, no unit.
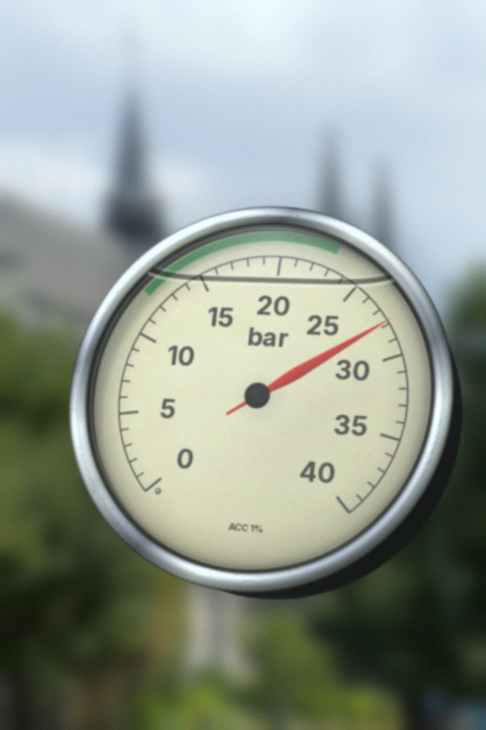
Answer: 28
